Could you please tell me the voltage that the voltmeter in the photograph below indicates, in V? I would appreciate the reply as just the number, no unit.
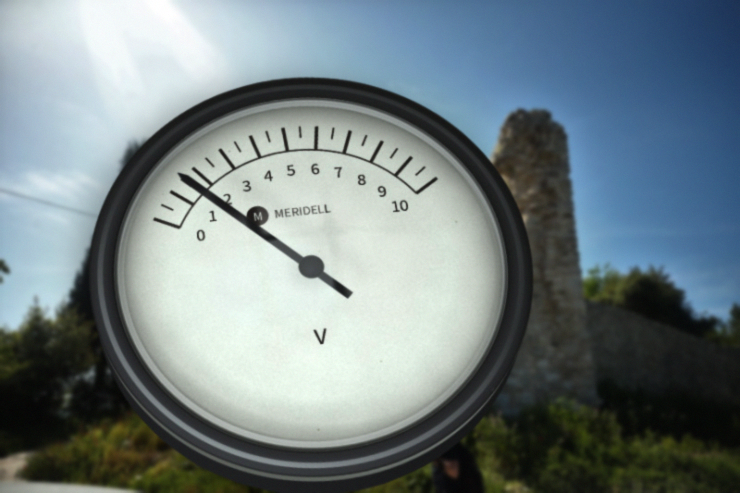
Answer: 1.5
